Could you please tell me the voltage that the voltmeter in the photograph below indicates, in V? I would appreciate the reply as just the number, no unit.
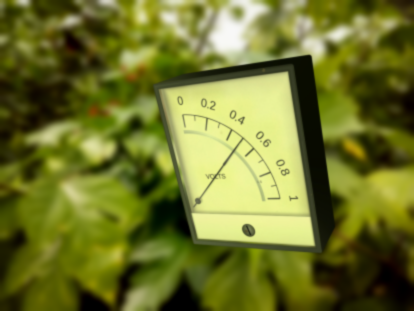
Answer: 0.5
